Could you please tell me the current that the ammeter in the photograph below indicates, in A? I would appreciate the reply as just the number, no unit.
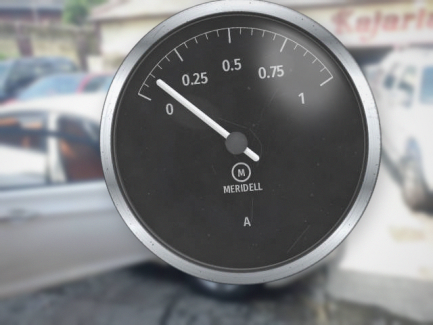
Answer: 0.1
